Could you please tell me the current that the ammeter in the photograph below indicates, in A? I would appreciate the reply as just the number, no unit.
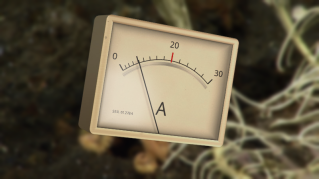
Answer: 10
